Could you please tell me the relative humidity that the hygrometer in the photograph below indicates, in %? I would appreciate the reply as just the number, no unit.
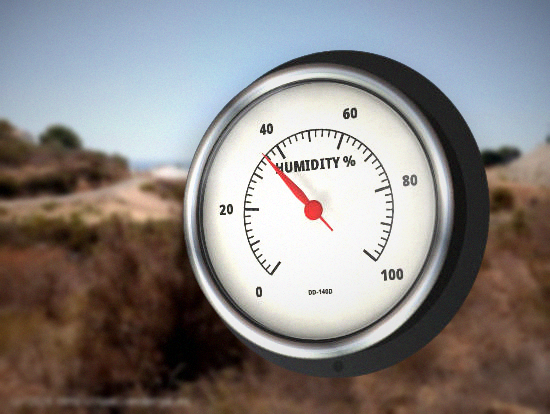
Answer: 36
